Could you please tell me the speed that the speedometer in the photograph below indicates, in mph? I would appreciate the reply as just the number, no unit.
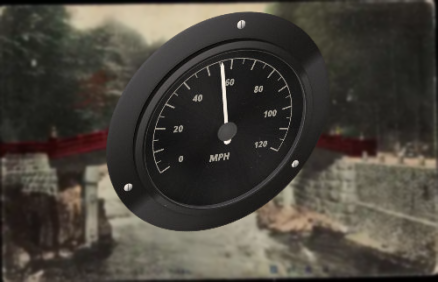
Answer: 55
